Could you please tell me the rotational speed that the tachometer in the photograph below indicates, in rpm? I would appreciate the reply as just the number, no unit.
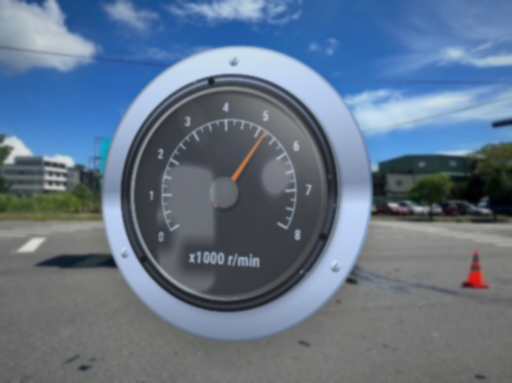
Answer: 5250
